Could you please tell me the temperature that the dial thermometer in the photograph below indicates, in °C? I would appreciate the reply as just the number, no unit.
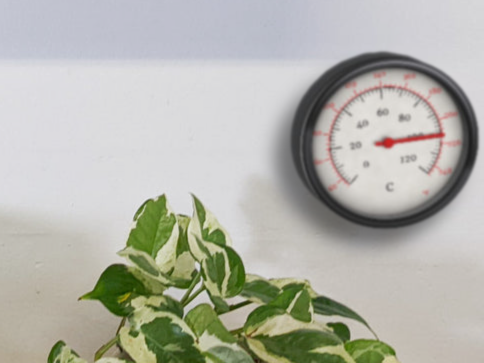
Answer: 100
